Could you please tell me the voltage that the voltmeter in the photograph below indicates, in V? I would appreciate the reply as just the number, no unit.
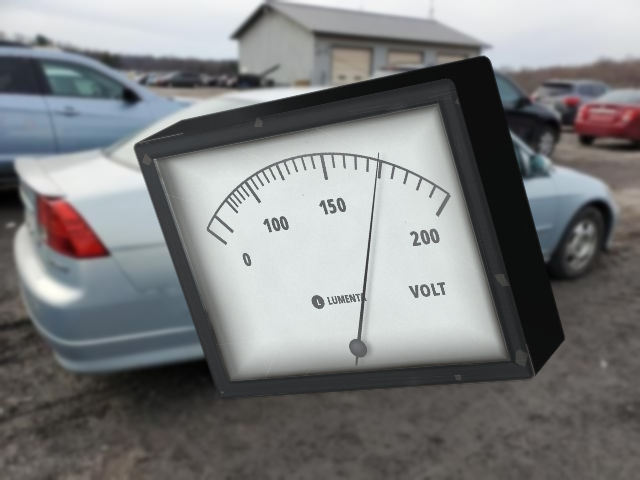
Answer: 175
